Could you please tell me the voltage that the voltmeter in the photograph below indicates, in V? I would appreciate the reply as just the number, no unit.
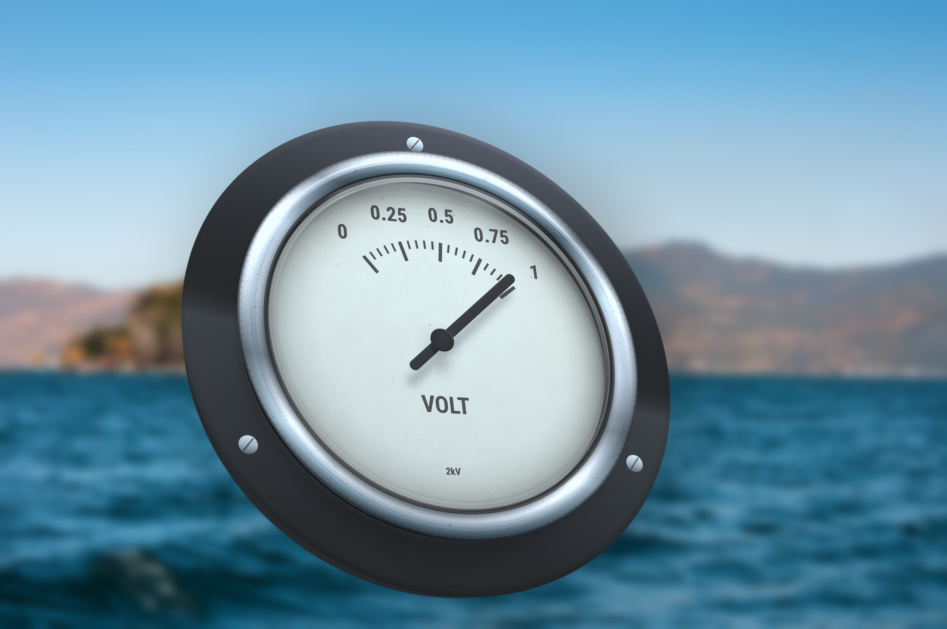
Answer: 0.95
